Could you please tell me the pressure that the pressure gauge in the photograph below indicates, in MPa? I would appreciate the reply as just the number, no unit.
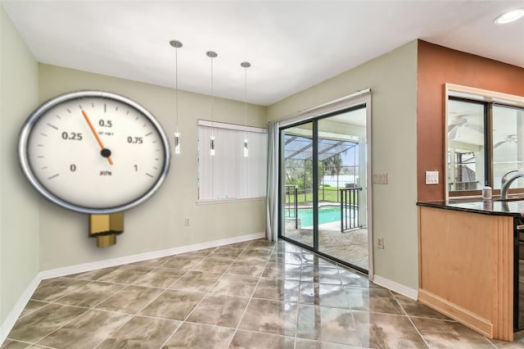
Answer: 0.4
